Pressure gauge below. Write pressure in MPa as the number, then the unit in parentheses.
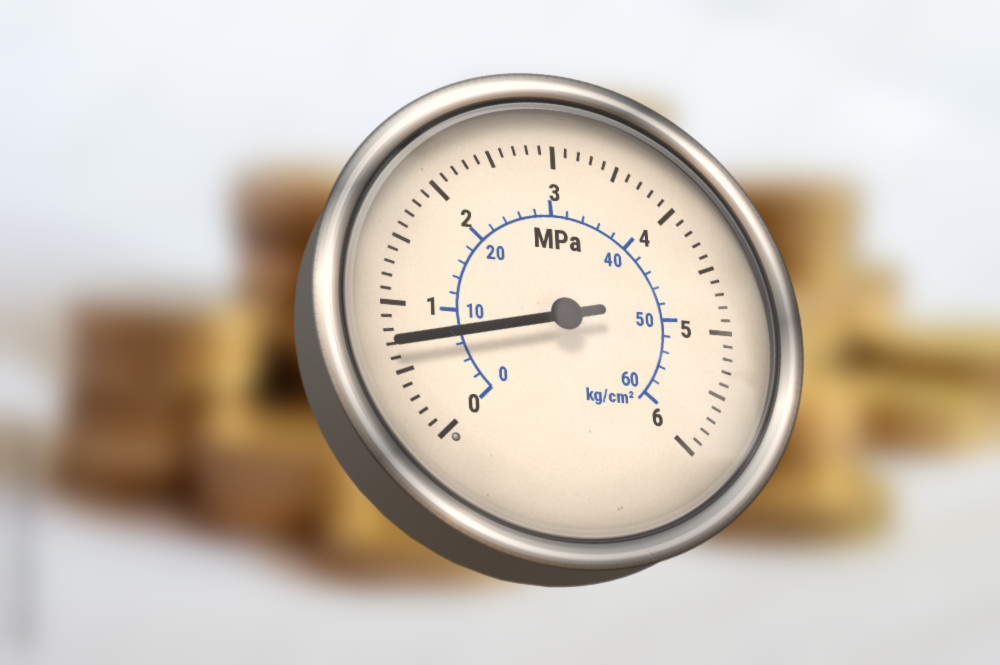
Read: 0.7 (MPa)
